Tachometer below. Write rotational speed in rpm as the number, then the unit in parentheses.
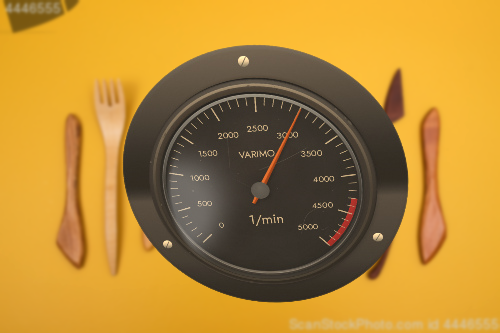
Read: 3000 (rpm)
